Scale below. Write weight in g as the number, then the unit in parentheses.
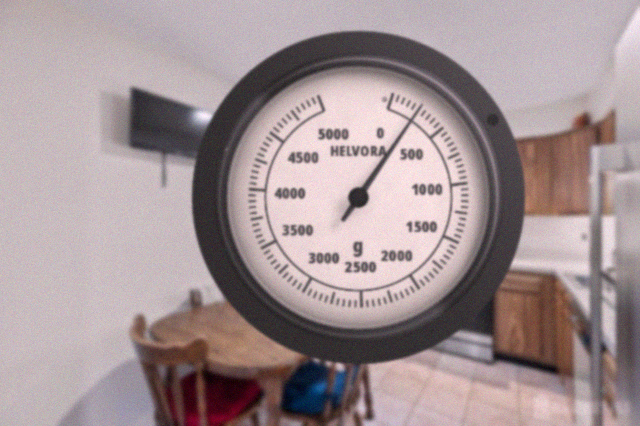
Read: 250 (g)
